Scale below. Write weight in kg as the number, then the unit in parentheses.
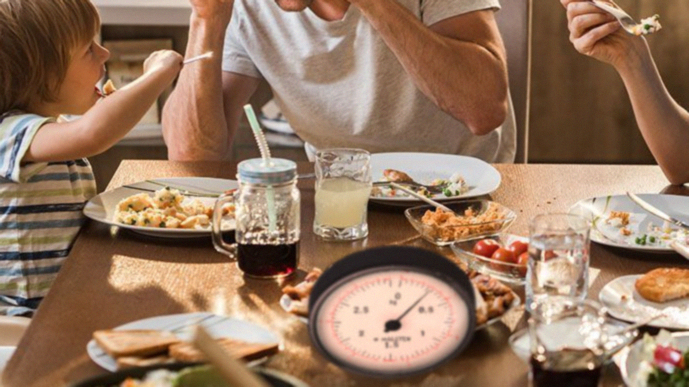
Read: 0.25 (kg)
